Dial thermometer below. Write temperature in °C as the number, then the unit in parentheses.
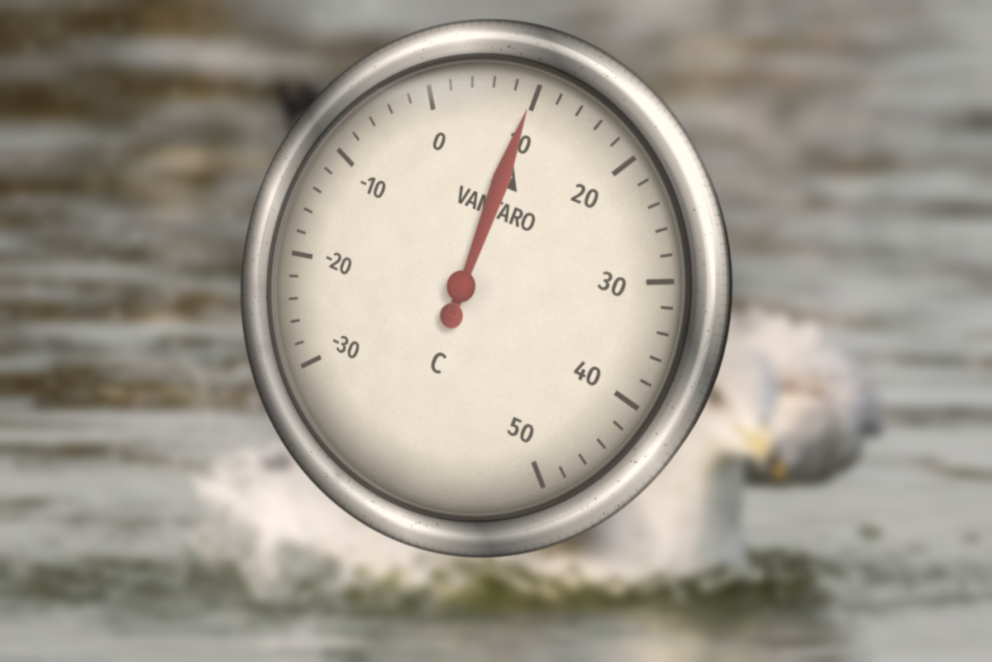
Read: 10 (°C)
